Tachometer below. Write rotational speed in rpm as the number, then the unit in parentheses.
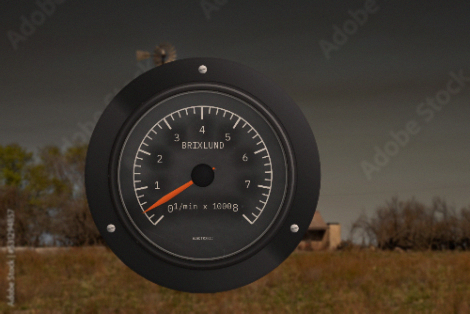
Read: 400 (rpm)
